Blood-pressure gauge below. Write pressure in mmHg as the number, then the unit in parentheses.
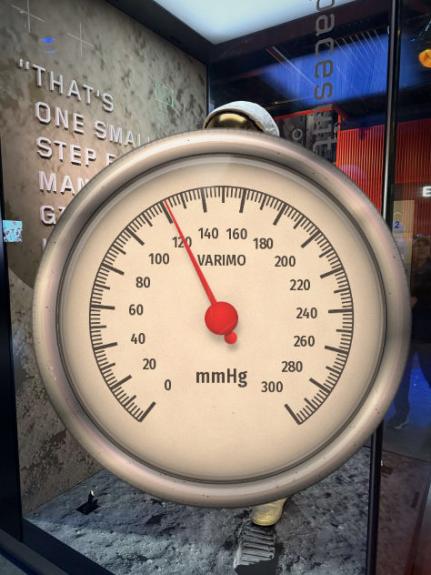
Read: 122 (mmHg)
